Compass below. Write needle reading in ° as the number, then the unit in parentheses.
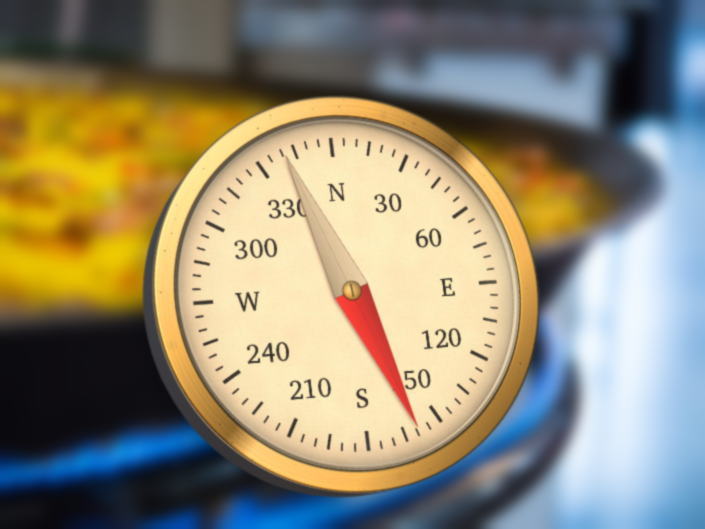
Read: 160 (°)
